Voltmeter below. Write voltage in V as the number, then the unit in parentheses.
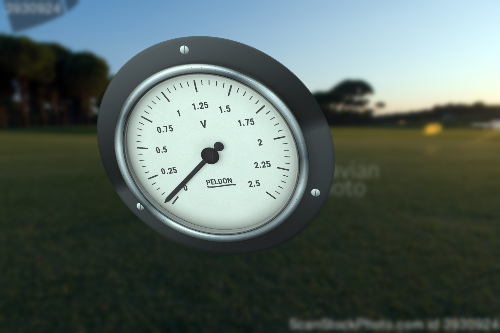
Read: 0.05 (V)
